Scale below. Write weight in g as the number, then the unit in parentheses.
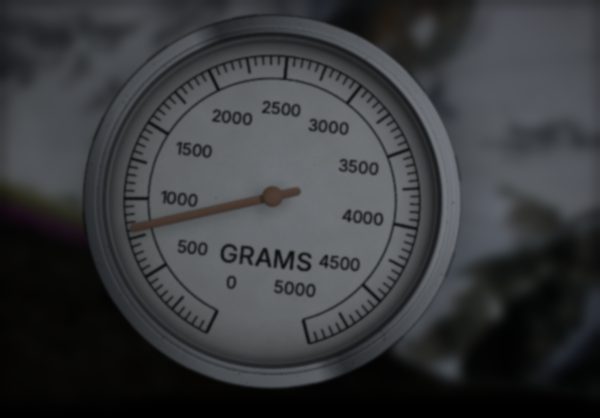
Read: 800 (g)
